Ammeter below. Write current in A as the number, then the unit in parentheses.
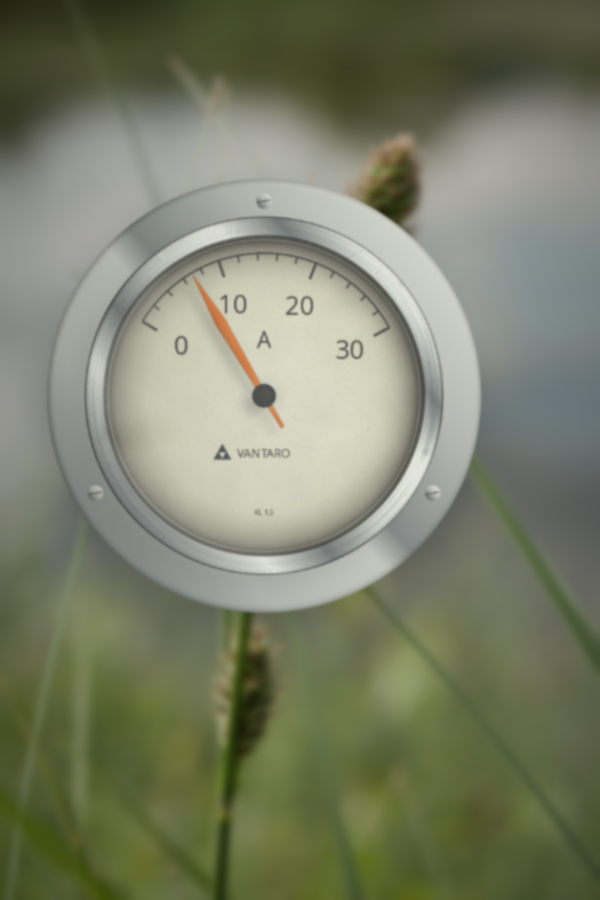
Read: 7 (A)
